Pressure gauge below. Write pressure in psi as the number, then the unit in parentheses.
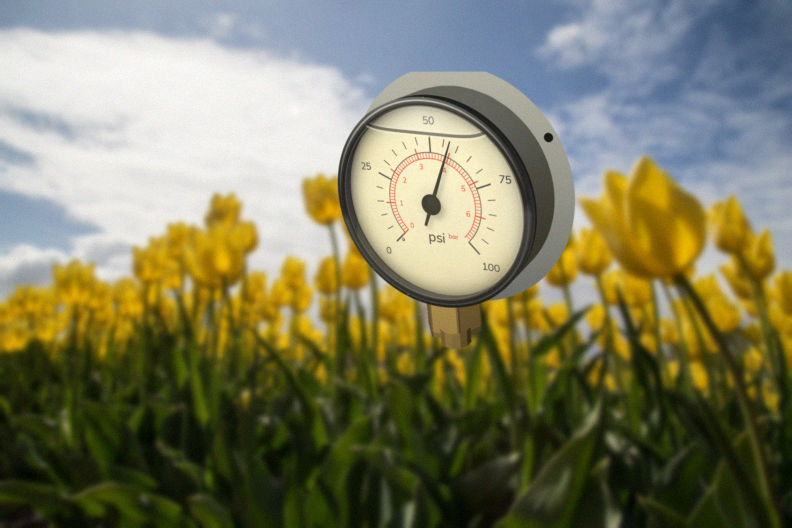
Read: 57.5 (psi)
